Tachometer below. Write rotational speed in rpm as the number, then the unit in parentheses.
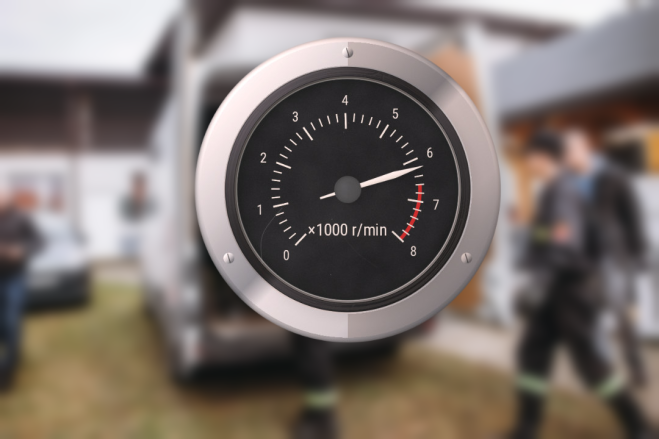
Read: 6200 (rpm)
